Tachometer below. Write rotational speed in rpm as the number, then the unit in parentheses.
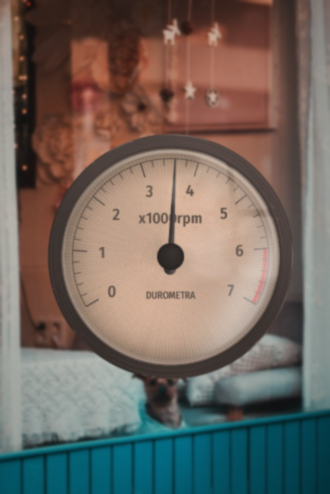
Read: 3600 (rpm)
